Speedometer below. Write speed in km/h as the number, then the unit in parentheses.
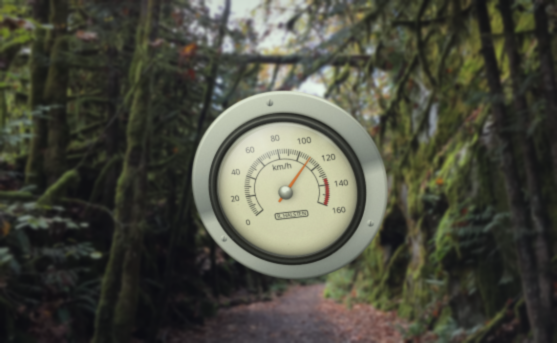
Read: 110 (km/h)
